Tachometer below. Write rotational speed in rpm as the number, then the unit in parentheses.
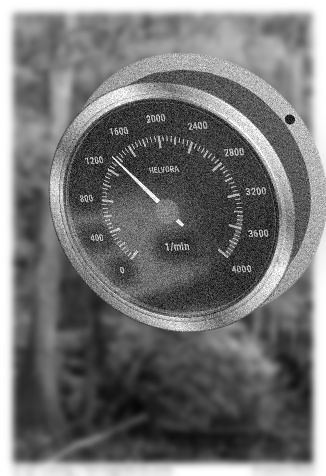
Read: 1400 (rpm)
